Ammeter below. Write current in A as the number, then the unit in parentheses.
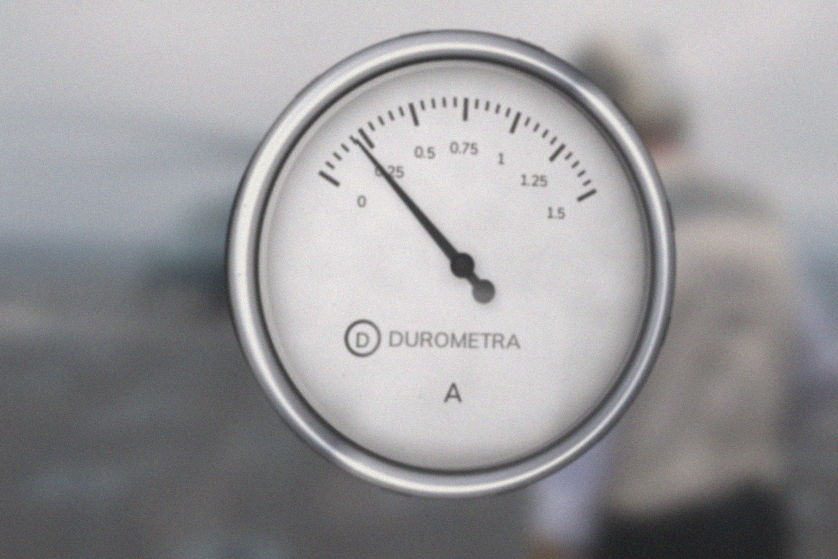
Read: 0.2 (A)
